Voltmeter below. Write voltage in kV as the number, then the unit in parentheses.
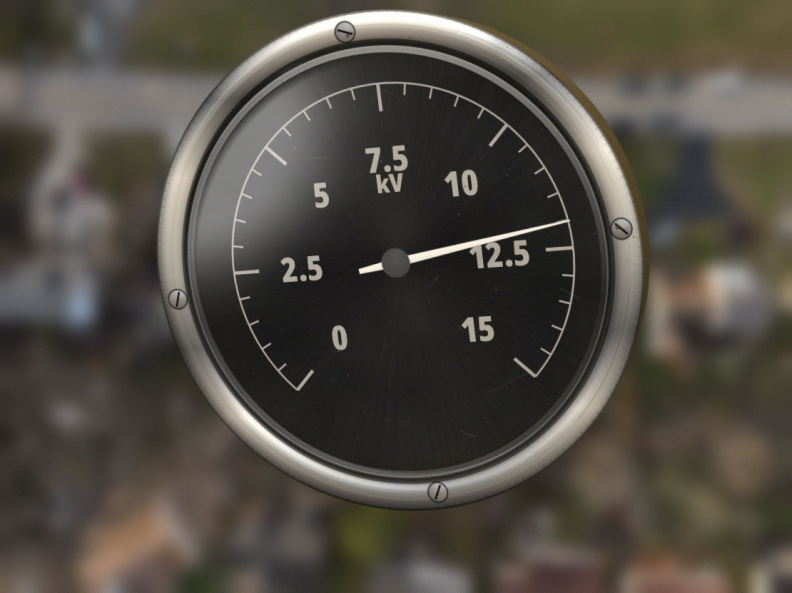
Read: 12 (kV)
